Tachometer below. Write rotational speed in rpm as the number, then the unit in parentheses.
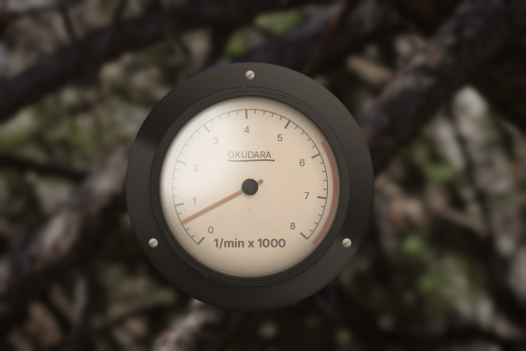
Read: 600 (rpm)
